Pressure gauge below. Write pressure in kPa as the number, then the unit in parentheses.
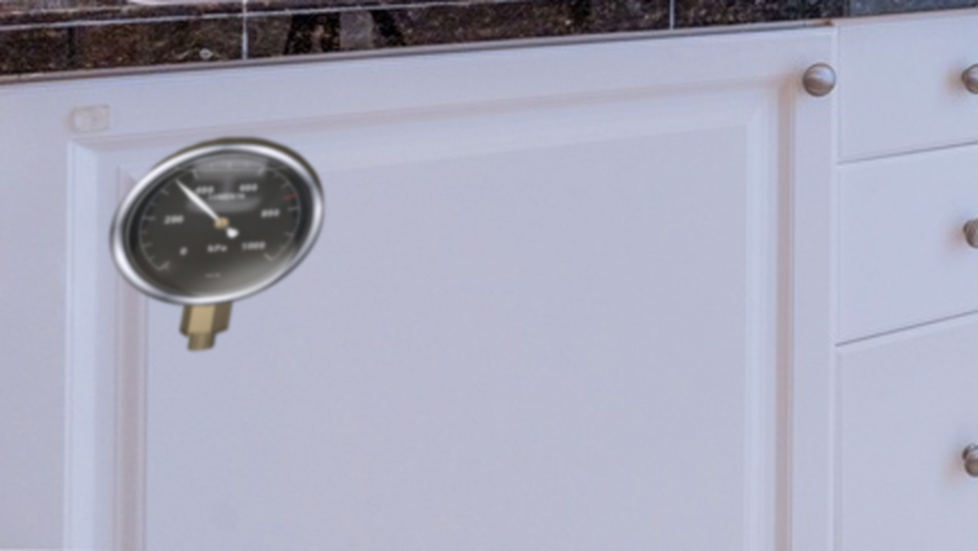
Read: 350 (kPa)
